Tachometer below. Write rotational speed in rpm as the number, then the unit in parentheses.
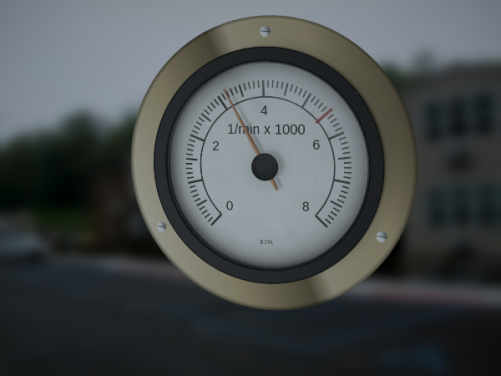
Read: 3200 (rpm)
